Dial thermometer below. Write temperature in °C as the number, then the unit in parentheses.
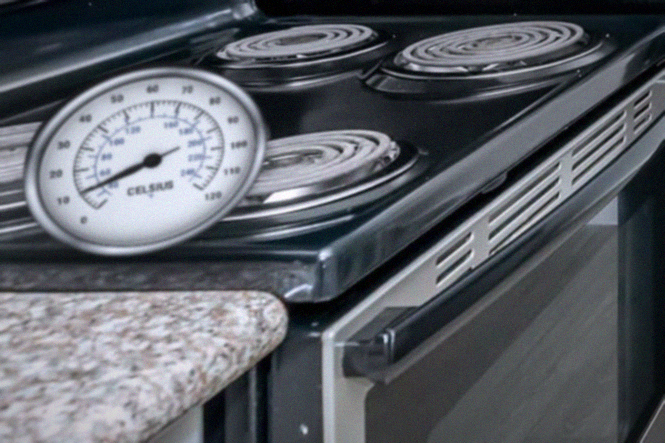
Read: 10 (°C)
